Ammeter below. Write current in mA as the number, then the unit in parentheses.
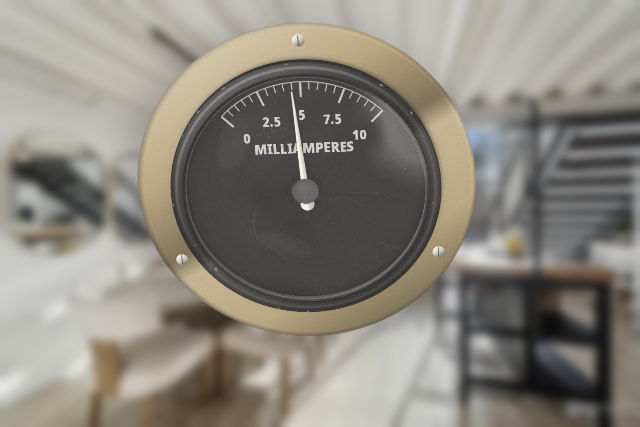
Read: 4.5 (mA)
